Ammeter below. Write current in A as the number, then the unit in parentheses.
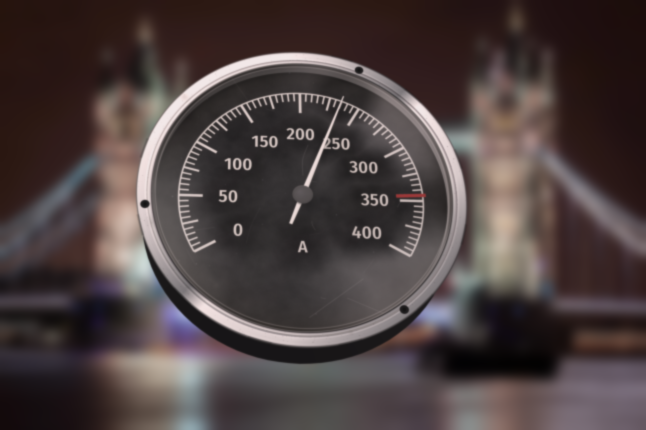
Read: 235 (A)
